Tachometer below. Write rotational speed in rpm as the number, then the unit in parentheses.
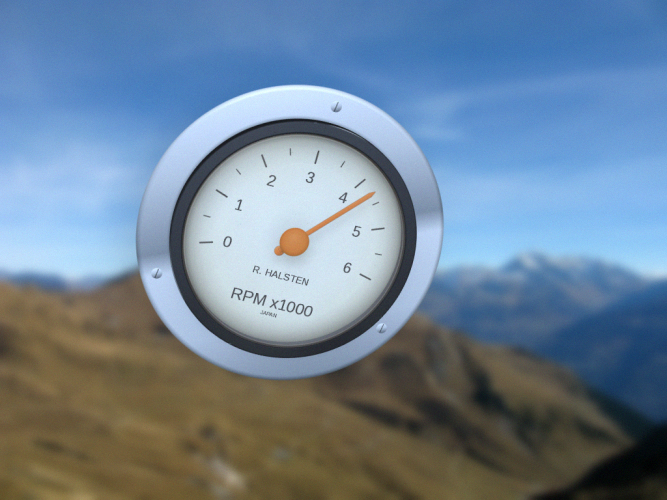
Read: 4250 (rpm)
